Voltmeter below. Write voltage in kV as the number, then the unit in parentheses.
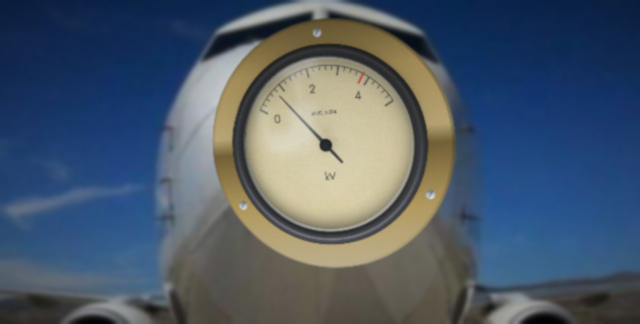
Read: 0.8 (kV)
